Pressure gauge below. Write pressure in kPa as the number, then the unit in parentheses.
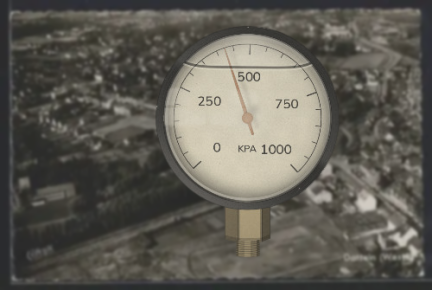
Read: 425 (kPa)
